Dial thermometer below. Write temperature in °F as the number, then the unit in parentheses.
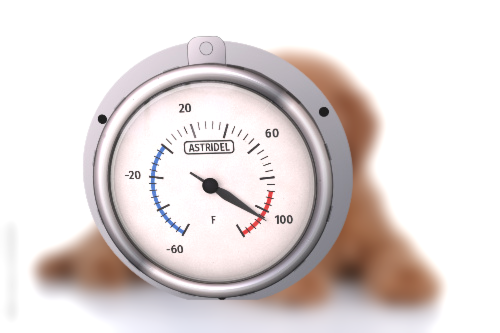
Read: 104 (°F)
